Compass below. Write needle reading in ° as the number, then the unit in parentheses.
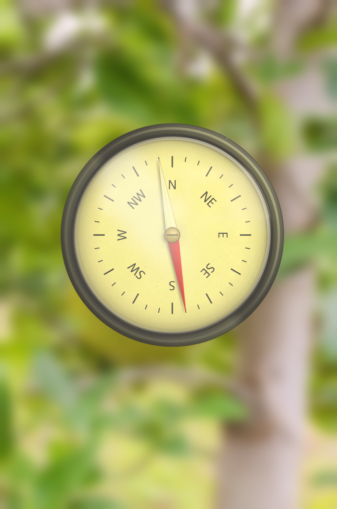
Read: 170 (°)
